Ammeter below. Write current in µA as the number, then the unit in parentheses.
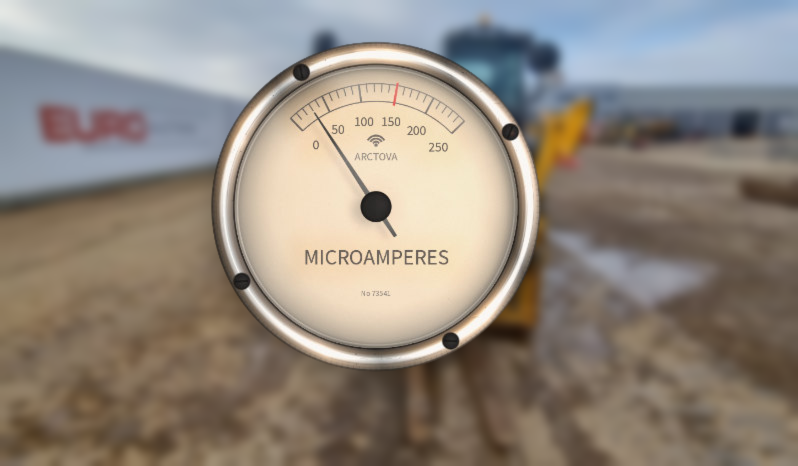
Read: 30 (µA)
